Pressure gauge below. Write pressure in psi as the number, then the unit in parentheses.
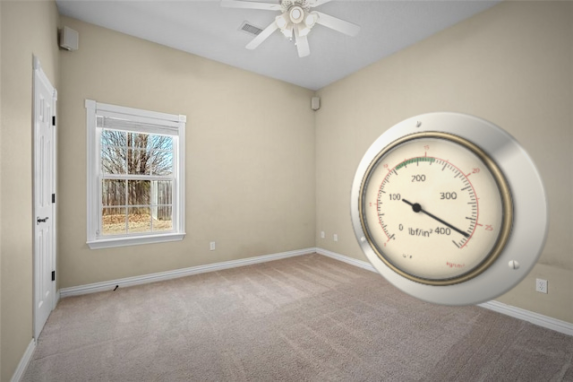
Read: 375 (psi)
